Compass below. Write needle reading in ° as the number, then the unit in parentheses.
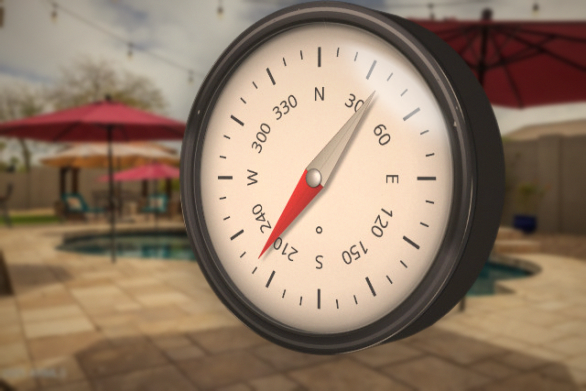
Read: 220 (°)
